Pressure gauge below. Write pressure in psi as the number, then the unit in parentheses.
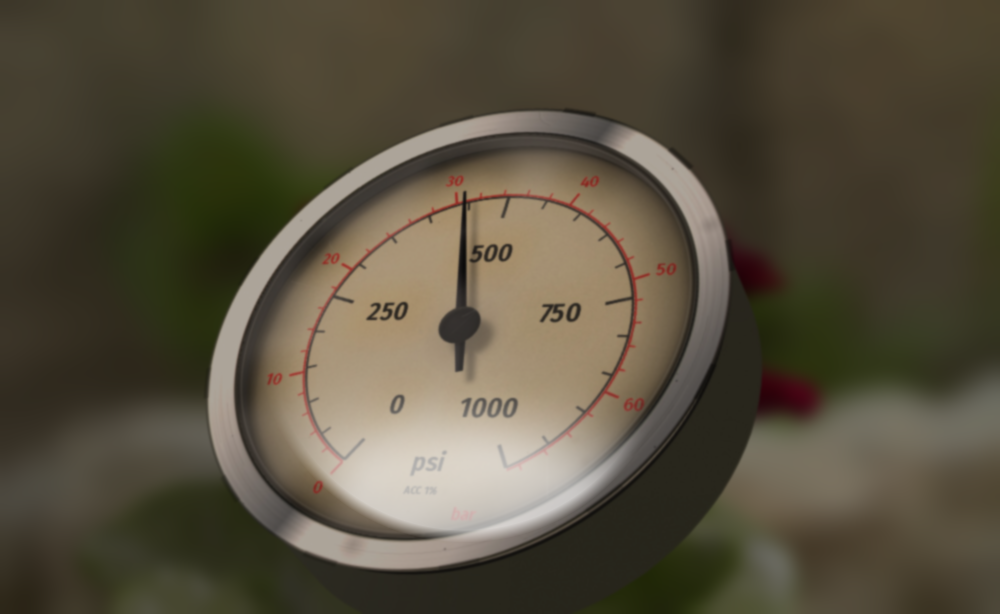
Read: 450 (psi)
